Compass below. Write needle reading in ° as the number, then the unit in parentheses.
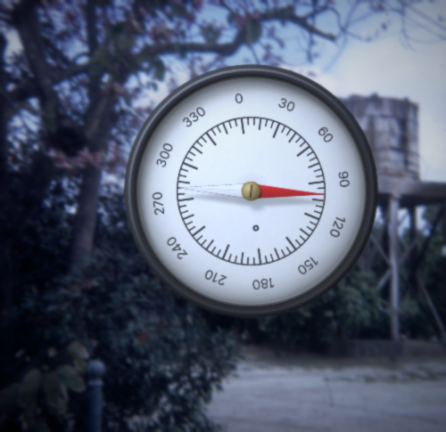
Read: 100 (°)
